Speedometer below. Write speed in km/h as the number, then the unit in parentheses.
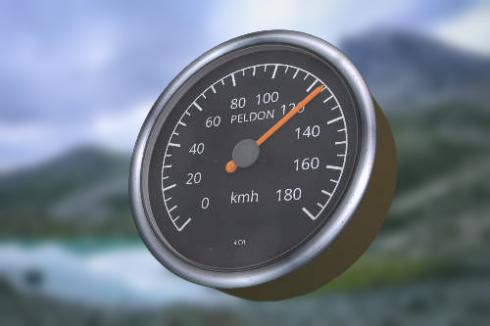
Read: 125 (km/h)
